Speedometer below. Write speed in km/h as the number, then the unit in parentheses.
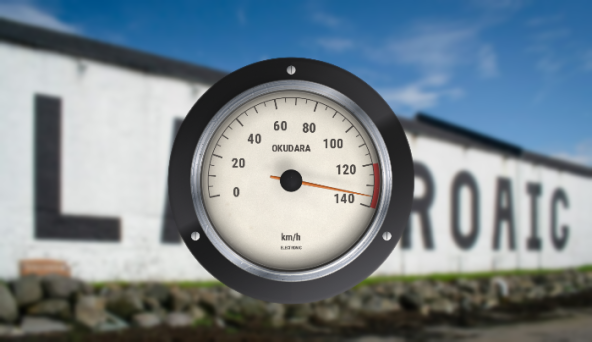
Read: 135 (km/h)
